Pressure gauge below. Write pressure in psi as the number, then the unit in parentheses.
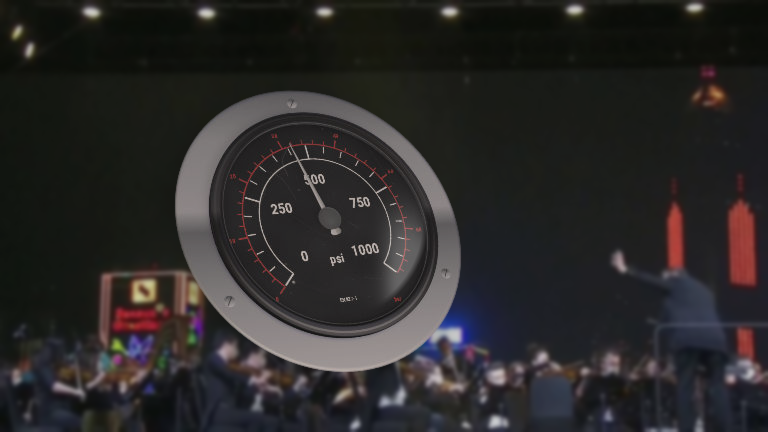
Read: 450 (psi)
